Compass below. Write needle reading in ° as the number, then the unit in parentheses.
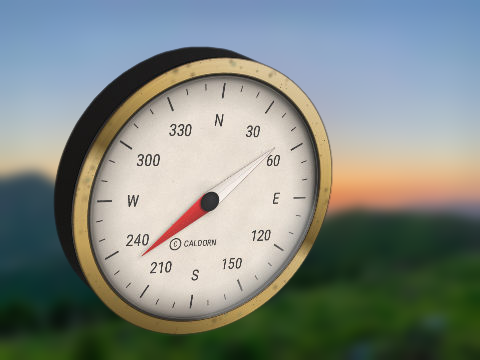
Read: 230 (°)
